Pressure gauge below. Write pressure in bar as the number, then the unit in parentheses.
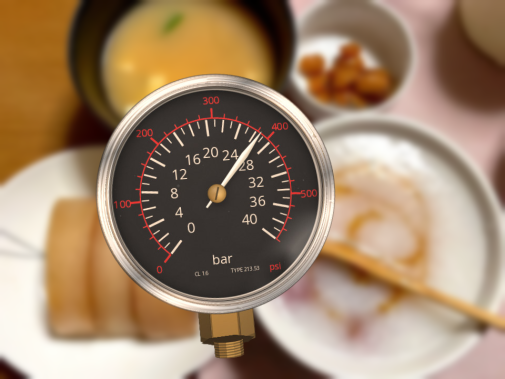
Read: 26.5 (bar)
